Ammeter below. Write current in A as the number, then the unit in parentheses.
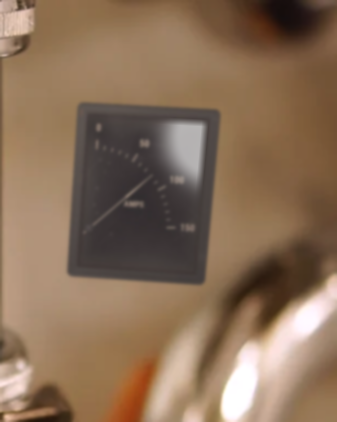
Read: 80 (A)
